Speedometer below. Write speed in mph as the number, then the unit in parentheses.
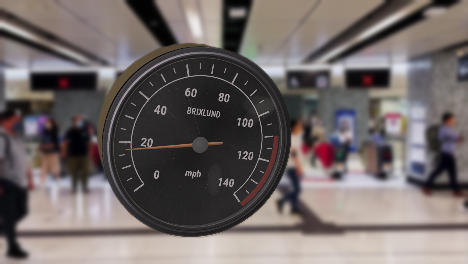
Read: 17.5 (mph)
